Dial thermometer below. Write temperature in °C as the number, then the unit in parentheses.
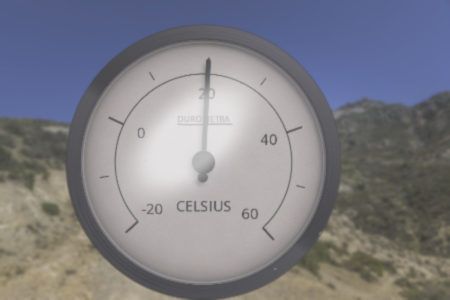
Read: 20 (°C)
